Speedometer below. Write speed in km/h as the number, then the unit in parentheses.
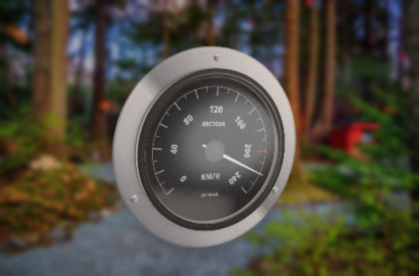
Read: 220 (km/h)
